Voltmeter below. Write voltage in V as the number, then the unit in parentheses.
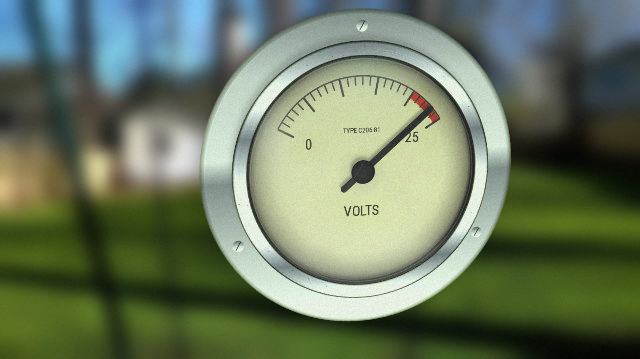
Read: 23 (V)
